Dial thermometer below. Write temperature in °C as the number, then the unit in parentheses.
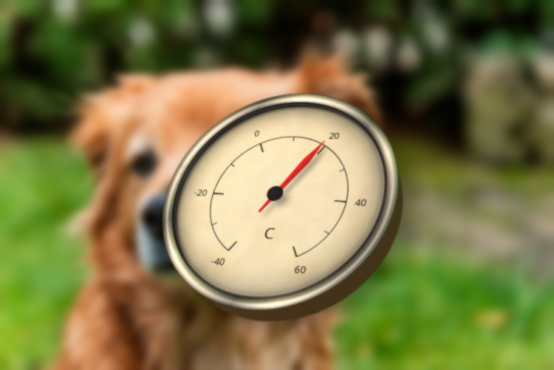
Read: 20 (°C)
